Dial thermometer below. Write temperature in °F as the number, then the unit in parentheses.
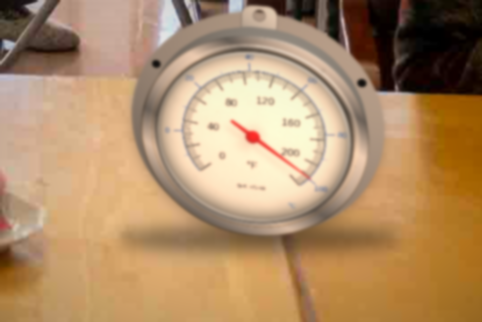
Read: 210 (°F)
